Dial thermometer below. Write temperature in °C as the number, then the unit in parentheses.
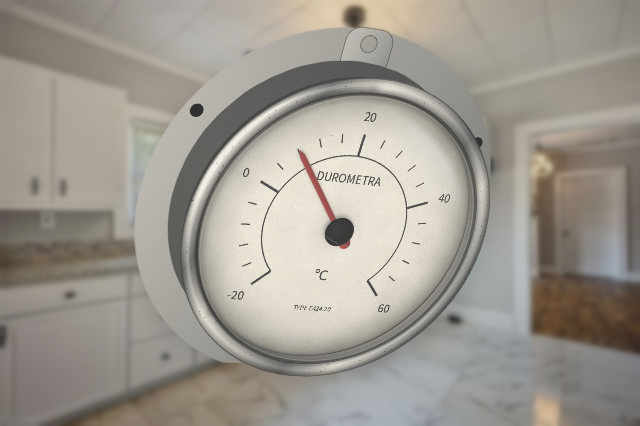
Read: 8 (°C)
